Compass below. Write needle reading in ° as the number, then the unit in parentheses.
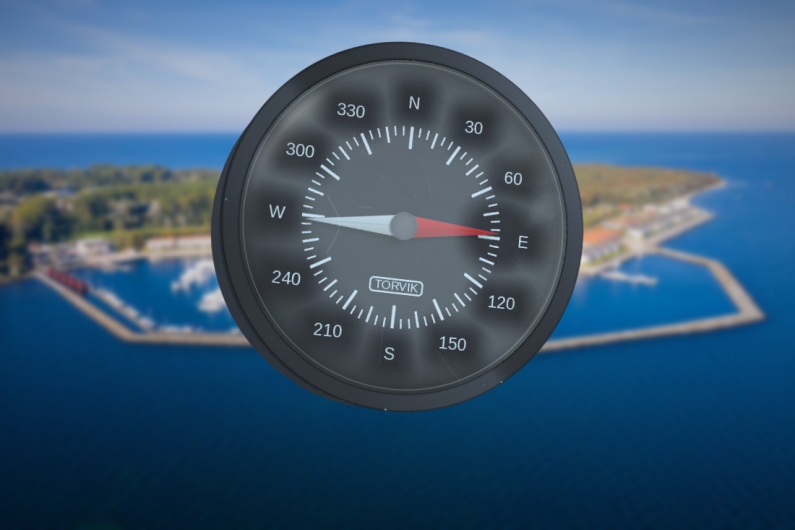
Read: 87.5 (°)
